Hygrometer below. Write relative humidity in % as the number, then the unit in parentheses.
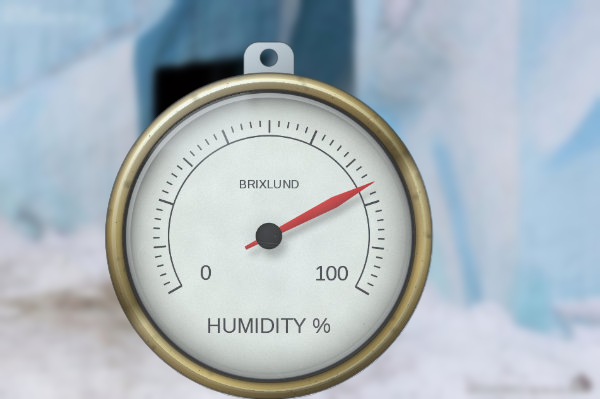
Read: 76 (%)
